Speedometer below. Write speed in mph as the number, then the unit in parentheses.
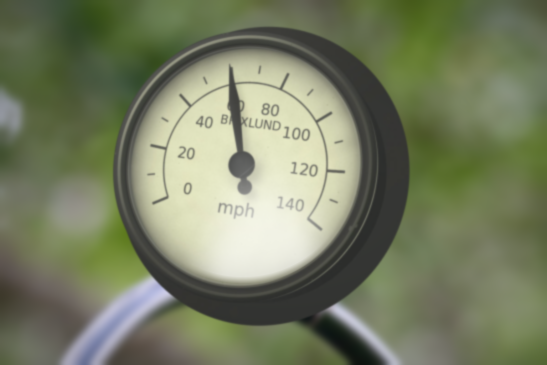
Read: 60 (mph)
